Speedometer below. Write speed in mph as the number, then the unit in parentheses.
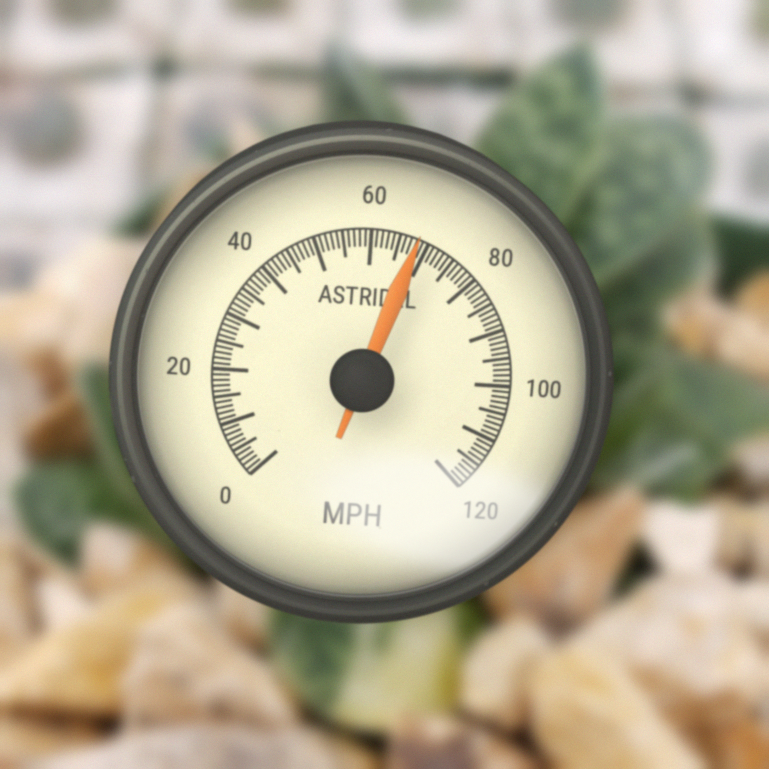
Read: 68 (mph)
